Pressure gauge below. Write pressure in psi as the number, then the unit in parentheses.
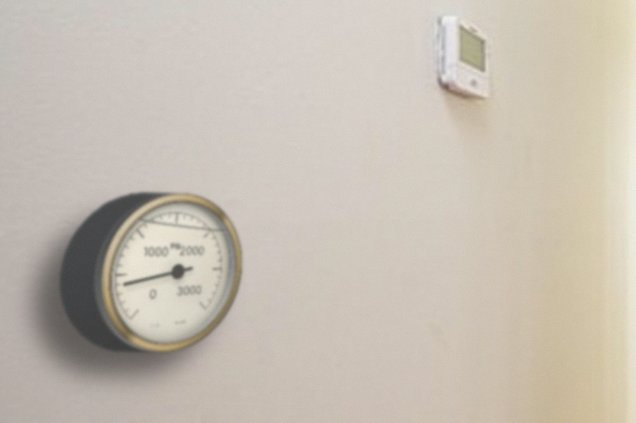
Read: 400 (psi)
